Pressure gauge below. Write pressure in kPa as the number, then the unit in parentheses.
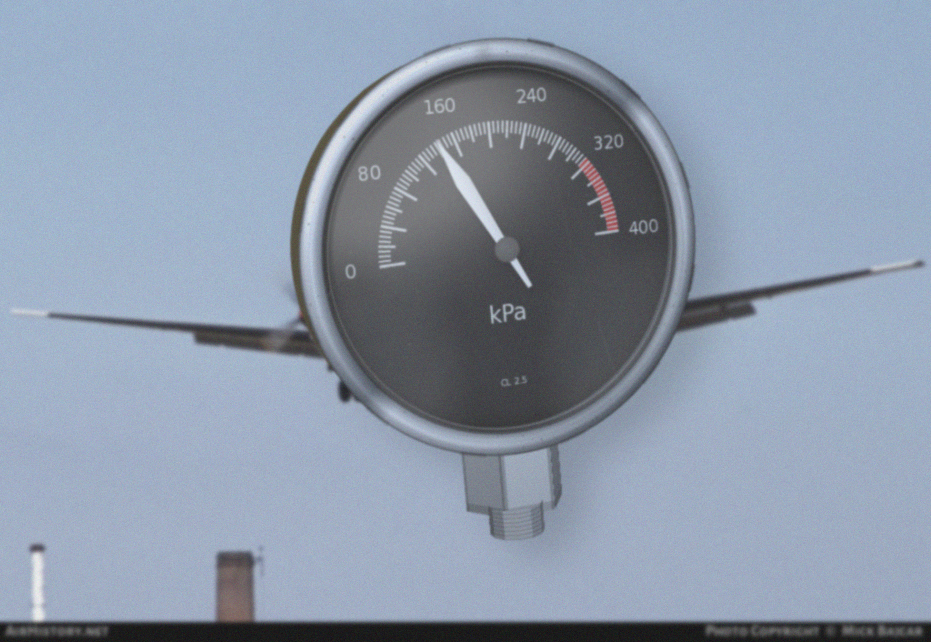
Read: 140 (kPa)
